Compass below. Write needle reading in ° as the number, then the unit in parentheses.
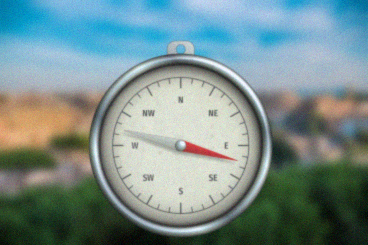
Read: 105 (°)
